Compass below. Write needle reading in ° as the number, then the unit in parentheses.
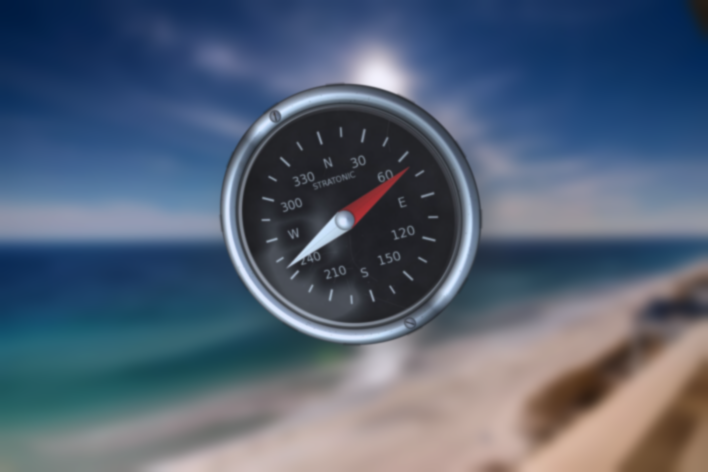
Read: 67.5 (°)
